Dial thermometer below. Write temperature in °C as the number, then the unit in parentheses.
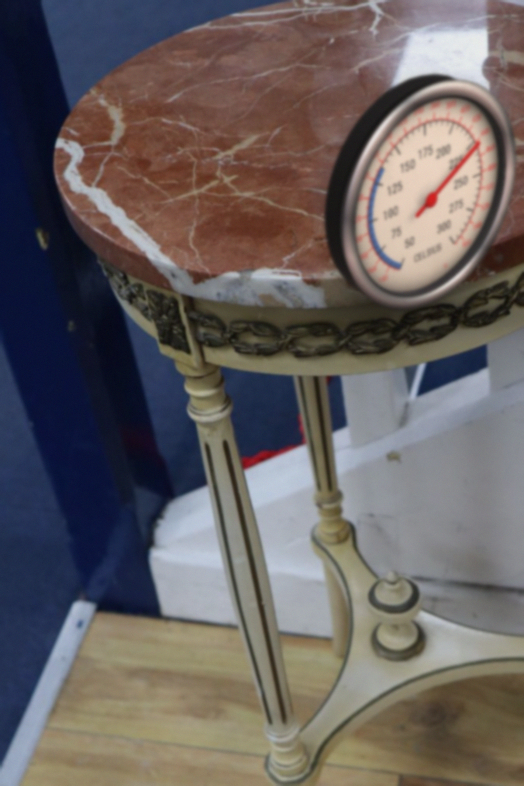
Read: 225 (°C)
